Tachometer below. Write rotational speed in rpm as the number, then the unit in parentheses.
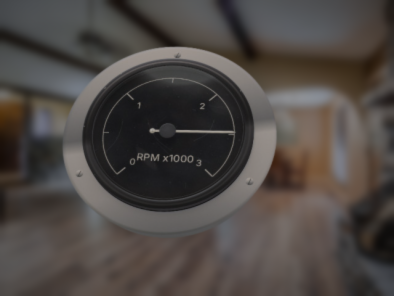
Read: 2500 (rpm)
